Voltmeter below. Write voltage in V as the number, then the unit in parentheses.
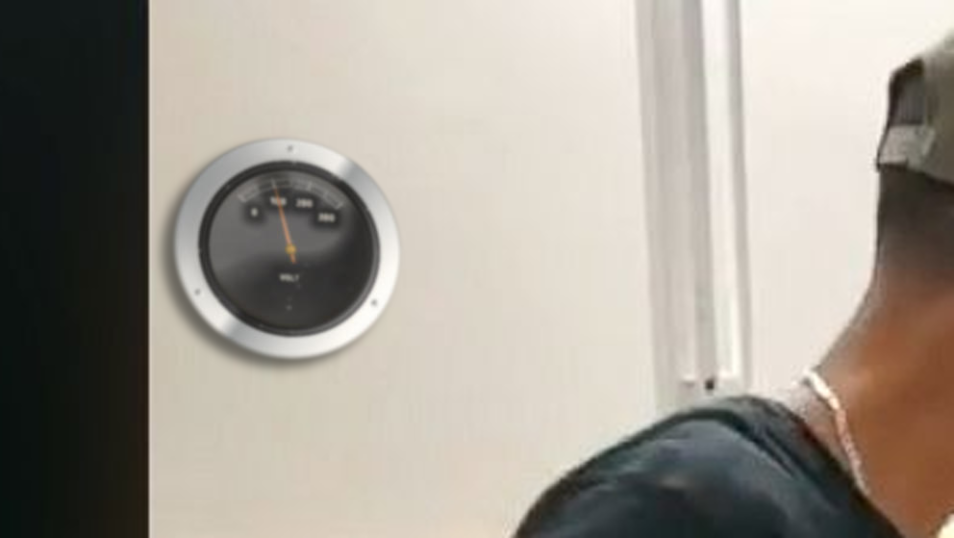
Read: 100 (V)
